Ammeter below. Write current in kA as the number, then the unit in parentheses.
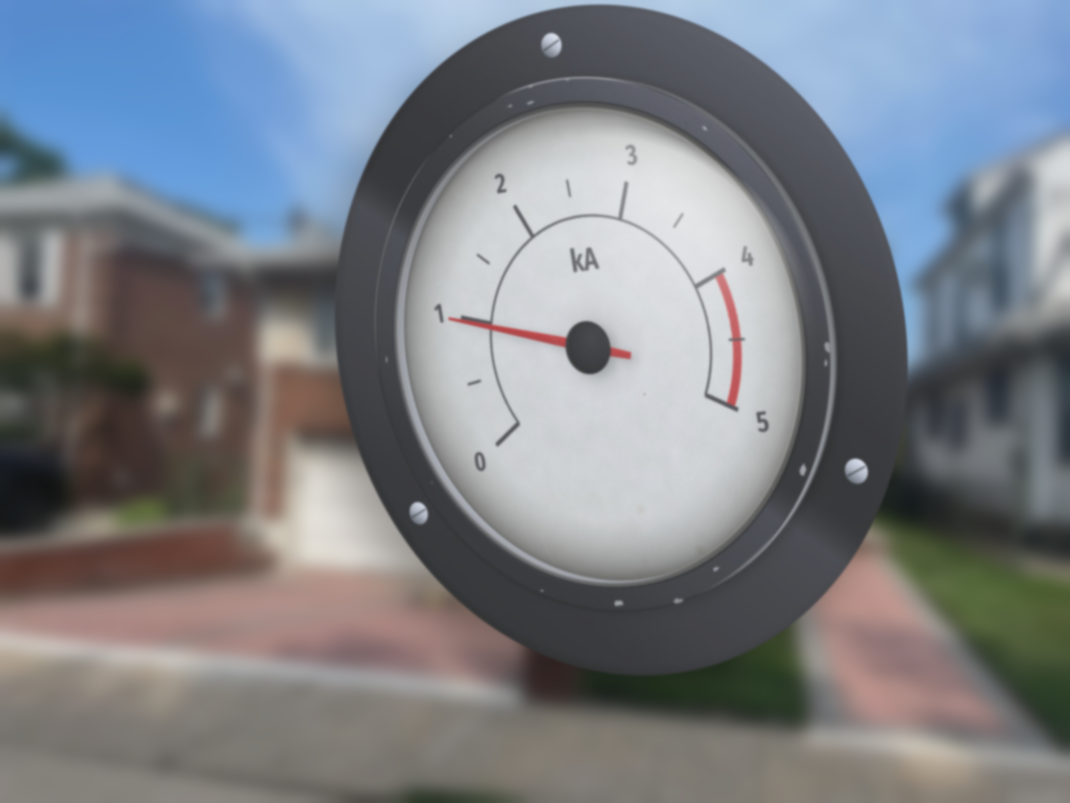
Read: 1 (kA)
